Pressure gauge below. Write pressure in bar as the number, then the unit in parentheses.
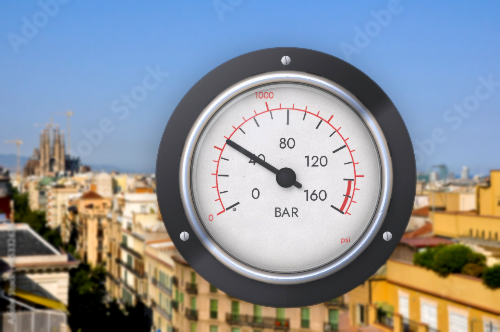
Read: 40 (bar)
